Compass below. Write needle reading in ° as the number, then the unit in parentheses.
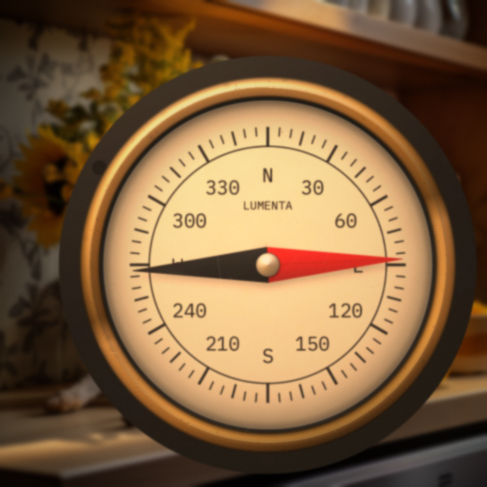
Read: 87.5 (°)
